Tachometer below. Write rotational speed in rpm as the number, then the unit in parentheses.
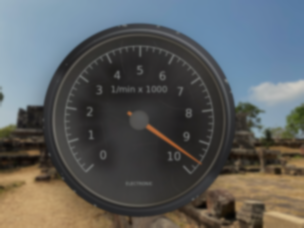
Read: 9600 (rpm)
